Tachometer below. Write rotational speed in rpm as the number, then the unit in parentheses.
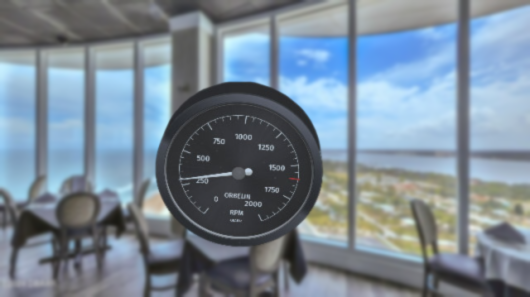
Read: 300 (rpm)
